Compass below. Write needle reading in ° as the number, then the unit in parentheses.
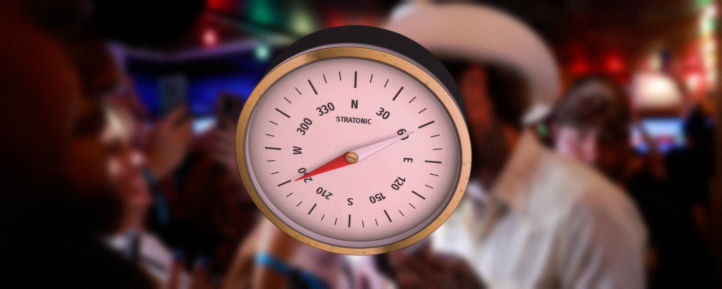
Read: 240 (°)
